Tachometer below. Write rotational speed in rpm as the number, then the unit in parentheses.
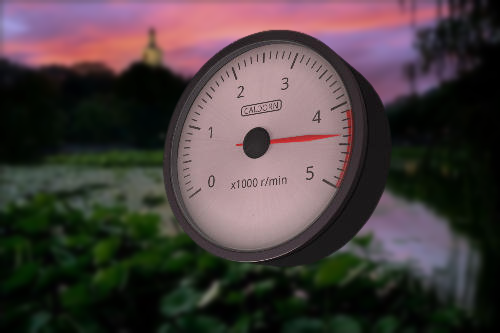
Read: 4400 (rpm)
